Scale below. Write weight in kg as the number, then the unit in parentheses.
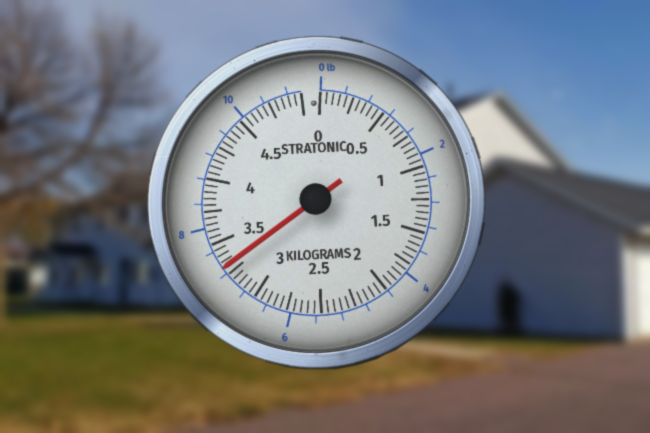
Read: 3.3 (kg)
